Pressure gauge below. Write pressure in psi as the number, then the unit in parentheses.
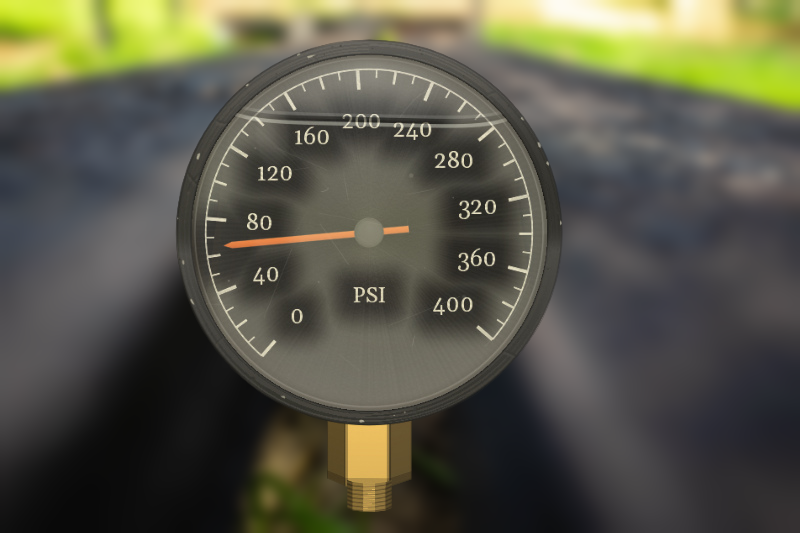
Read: 65 (psi)
